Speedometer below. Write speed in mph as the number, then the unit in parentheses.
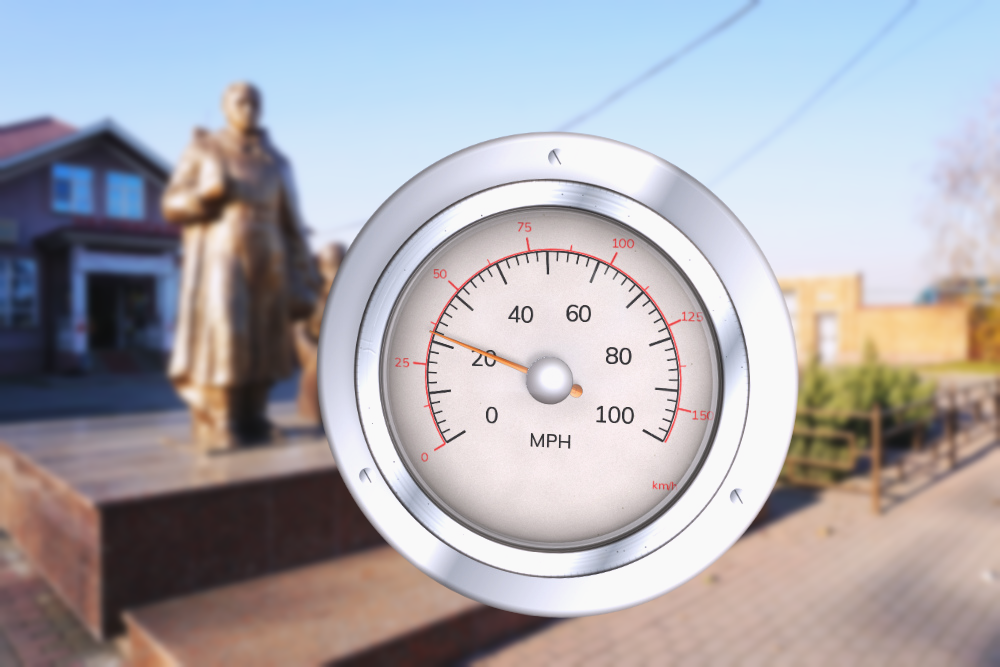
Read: 22 (mph)
